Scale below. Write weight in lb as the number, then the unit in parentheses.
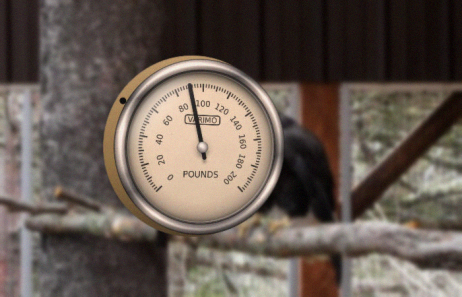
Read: 90 (lb)
